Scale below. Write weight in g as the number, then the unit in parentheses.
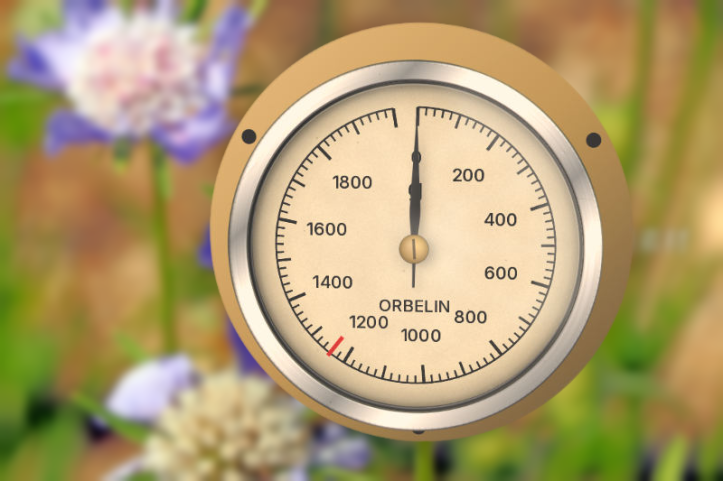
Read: 0 (g)
